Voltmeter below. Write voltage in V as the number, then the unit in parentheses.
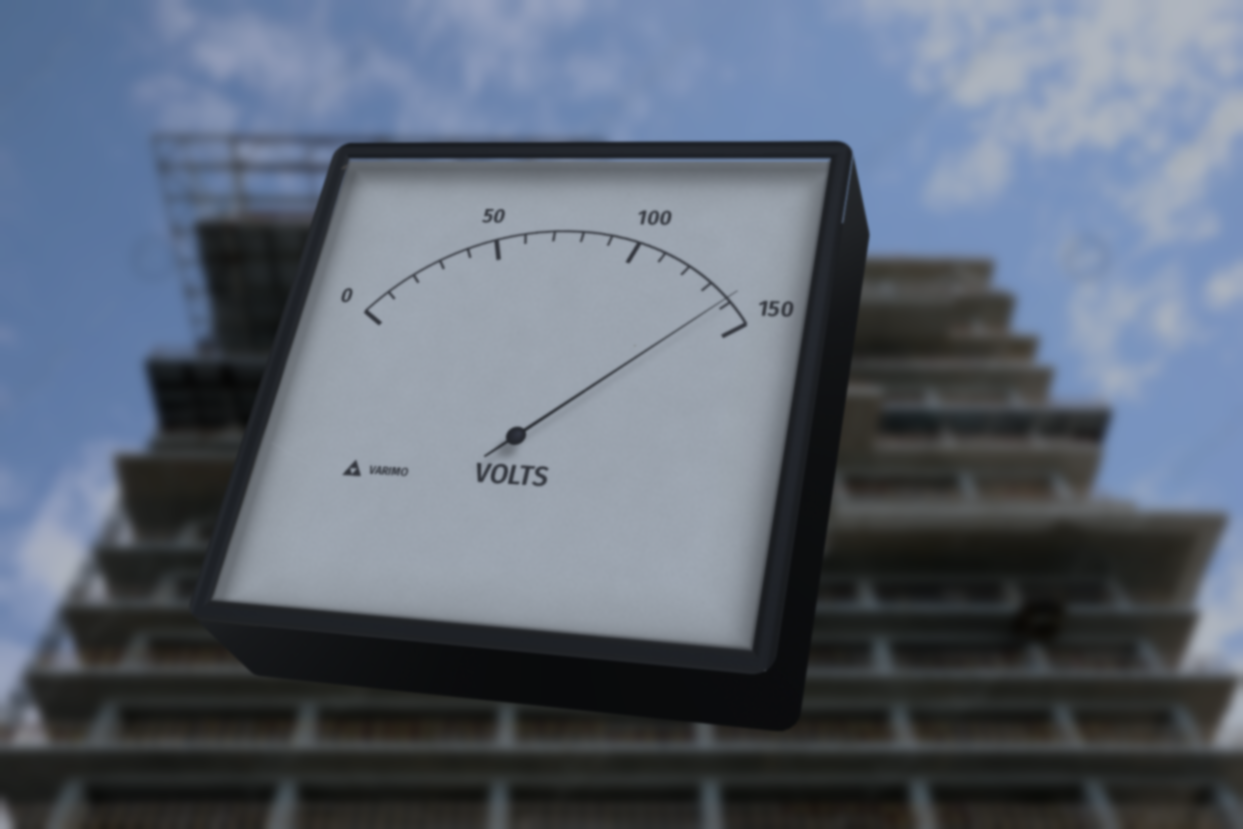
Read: 140 (V)
